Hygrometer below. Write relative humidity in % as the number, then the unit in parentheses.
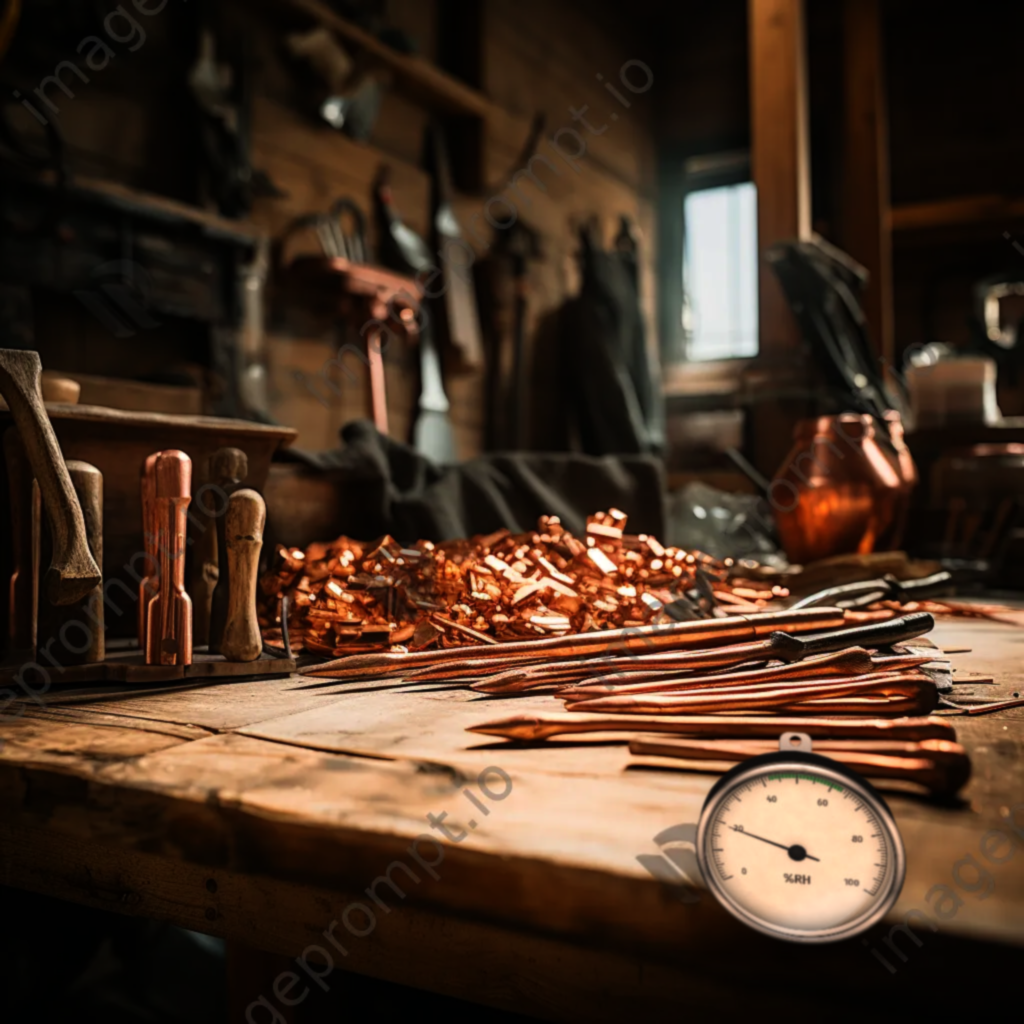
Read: 20 (%)
